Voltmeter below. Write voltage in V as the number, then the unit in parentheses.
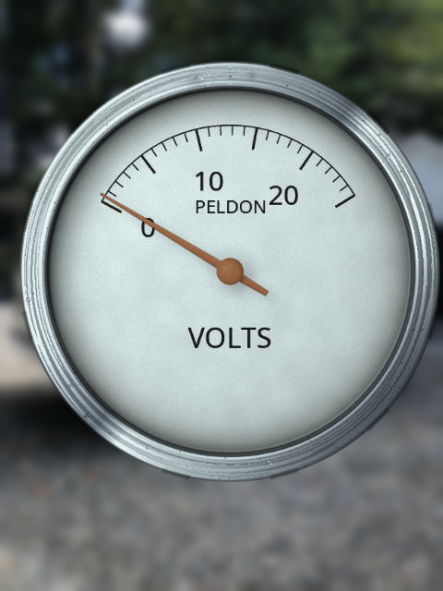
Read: 0.5 (V)
